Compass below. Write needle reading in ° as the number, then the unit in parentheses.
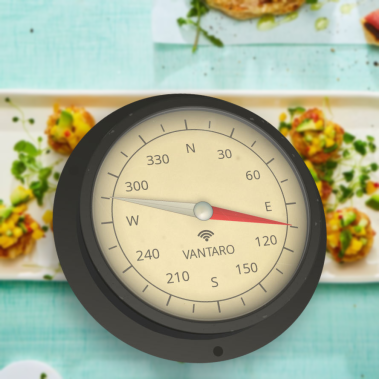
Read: 105 (°)
